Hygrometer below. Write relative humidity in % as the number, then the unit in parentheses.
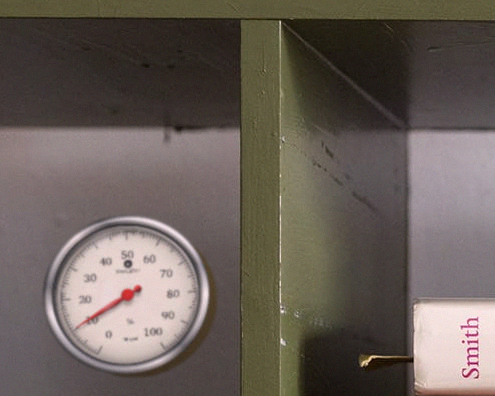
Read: 10 (%)
